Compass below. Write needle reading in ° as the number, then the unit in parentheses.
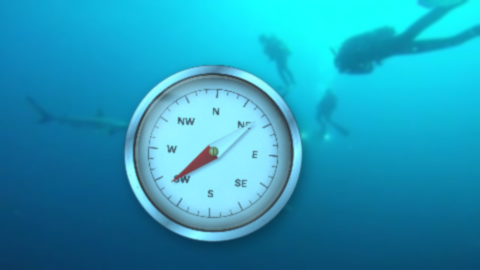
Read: 230 (°)
